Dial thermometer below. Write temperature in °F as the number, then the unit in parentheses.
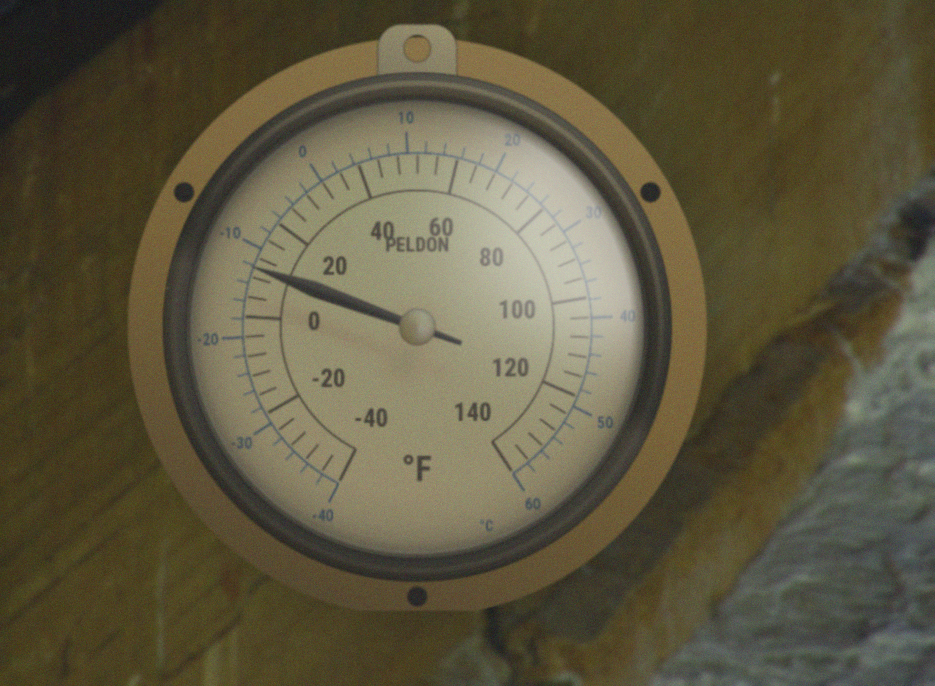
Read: 10 (°F)
